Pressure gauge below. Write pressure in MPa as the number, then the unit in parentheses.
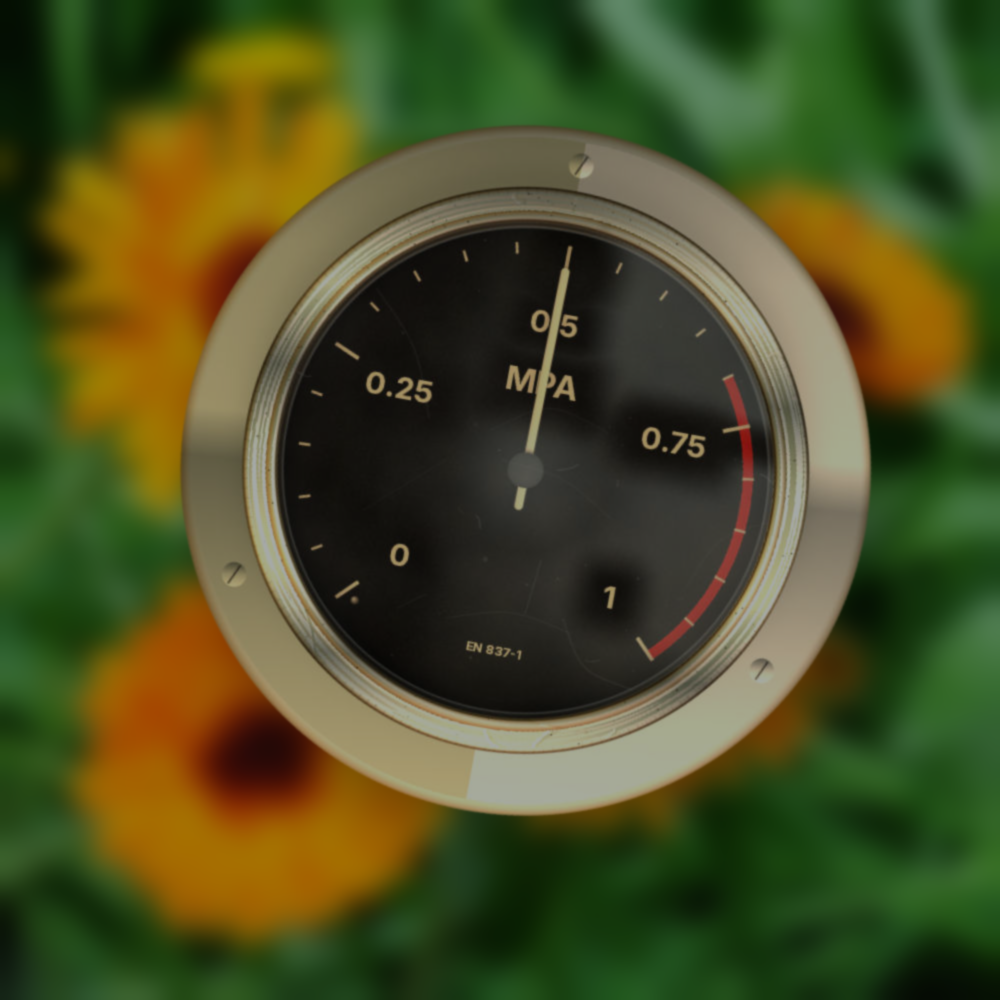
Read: 0.5 (MPa)
